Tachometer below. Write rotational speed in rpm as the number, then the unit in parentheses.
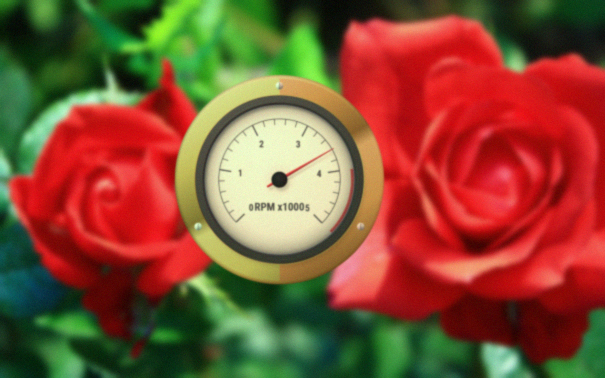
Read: 3600 (rpm)
